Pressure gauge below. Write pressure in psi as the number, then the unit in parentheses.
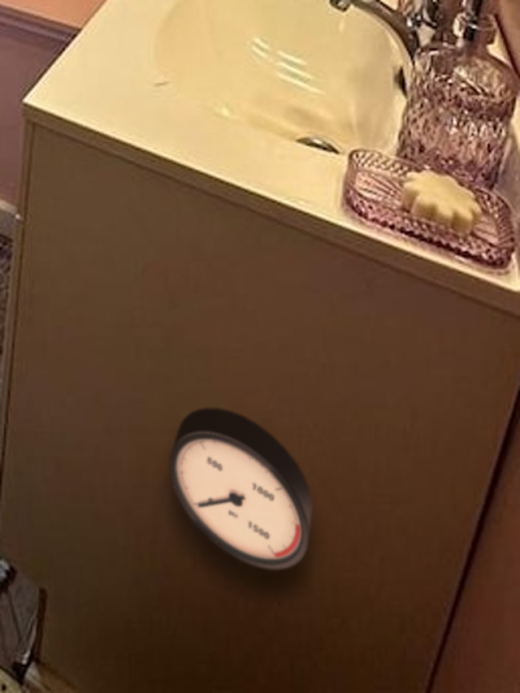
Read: 0 (psi)
